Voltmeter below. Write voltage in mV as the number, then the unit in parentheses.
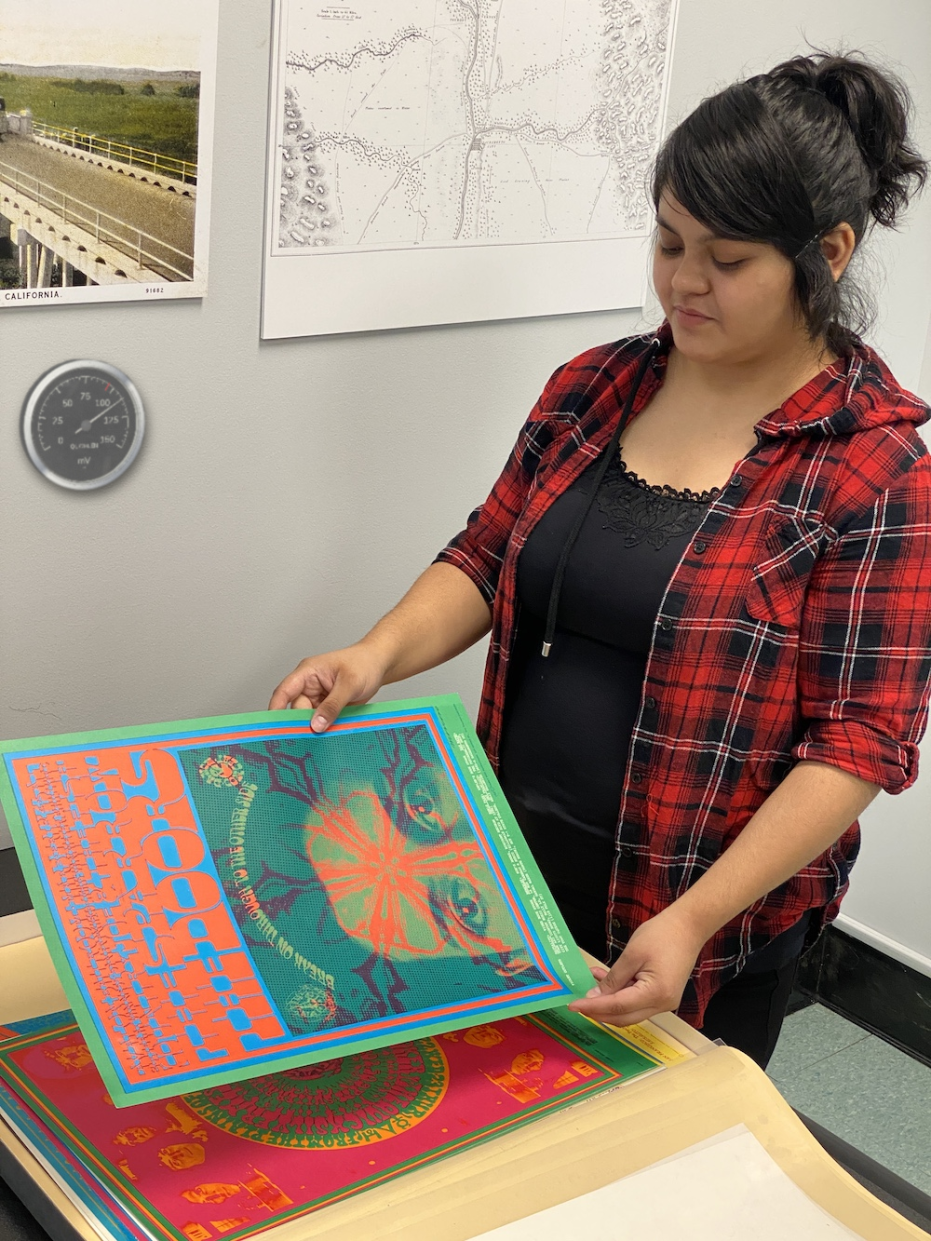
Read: 110 (mV)
